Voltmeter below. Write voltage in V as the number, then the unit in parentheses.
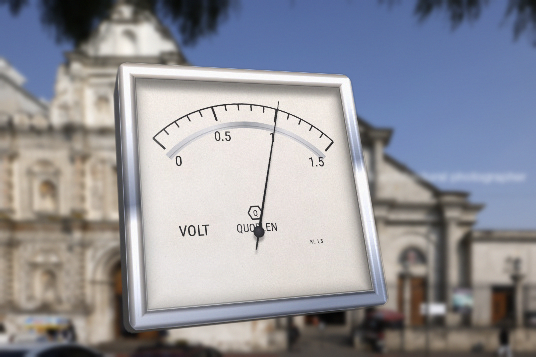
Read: 1 (V)
